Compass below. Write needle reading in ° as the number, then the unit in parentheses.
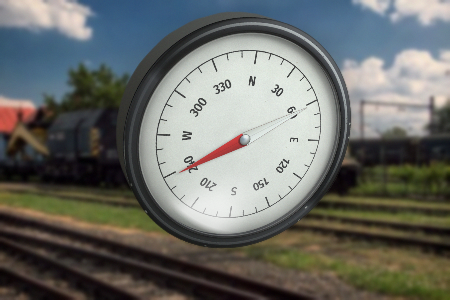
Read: 240 (°)
